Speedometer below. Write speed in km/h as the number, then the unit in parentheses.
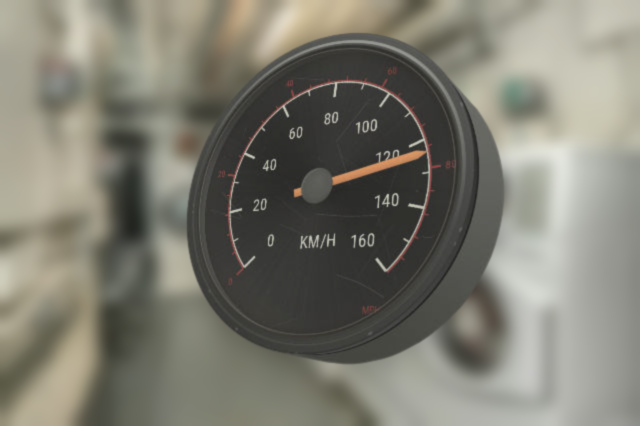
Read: 125 (km/h)
